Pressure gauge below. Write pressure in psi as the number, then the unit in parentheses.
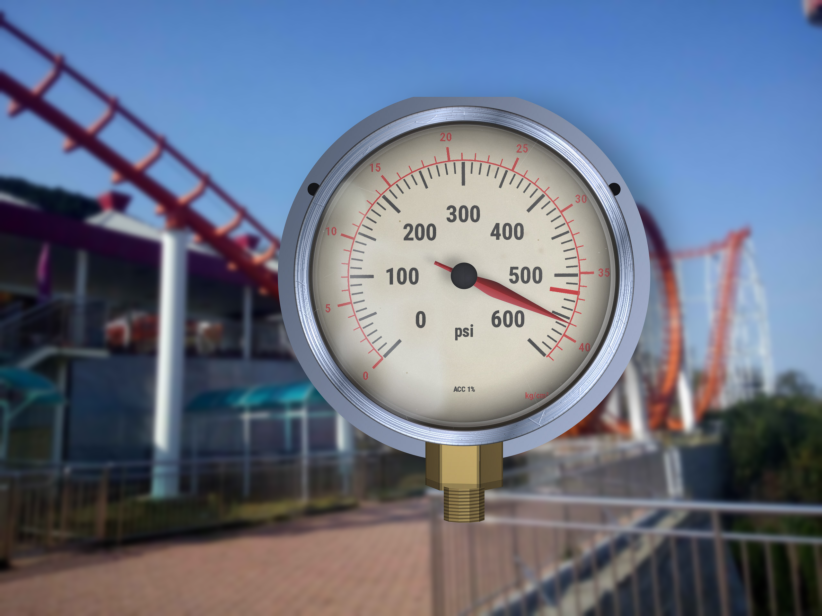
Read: 555 (psi)
